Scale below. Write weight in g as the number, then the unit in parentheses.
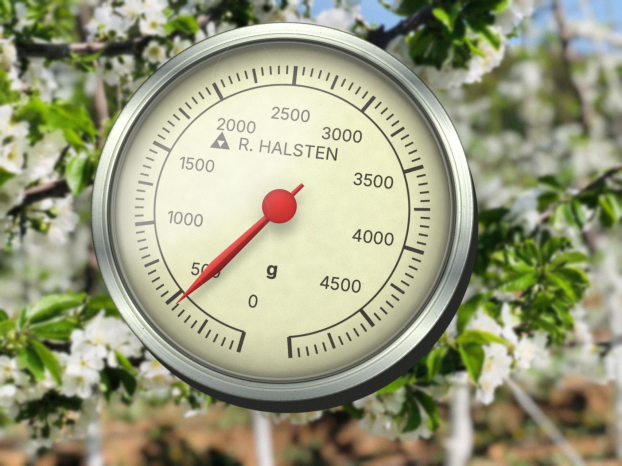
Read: 450 (g)
